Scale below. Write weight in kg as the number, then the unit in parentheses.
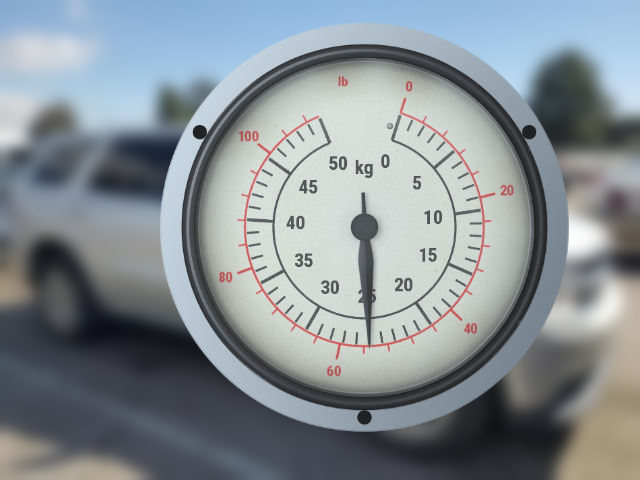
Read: 25 (kg)
